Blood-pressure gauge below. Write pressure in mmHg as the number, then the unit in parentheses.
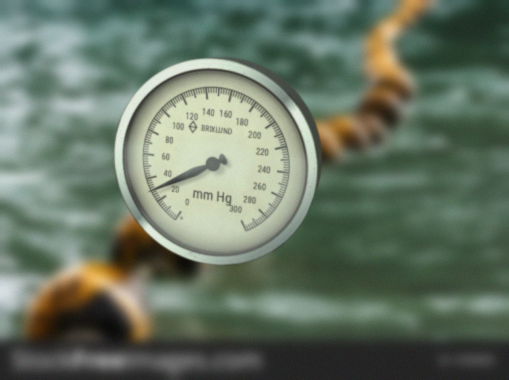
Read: 30 (mmHg)
